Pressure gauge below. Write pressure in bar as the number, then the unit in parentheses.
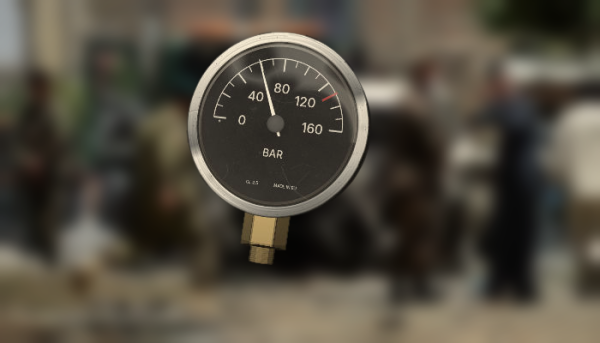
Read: 60 (bar)
